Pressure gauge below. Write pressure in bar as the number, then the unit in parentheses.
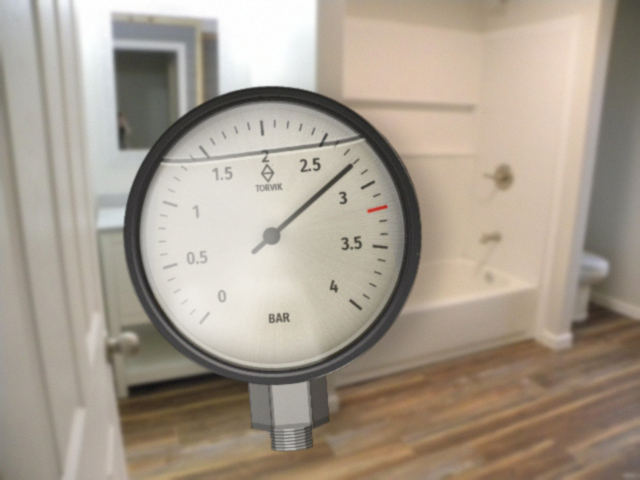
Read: 2.8 (bar)
